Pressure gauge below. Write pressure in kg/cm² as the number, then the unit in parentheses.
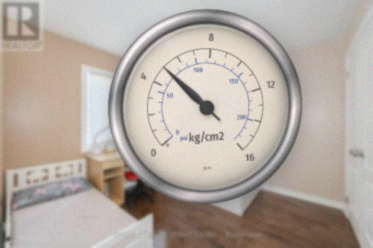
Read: 5 (kg/cm²)
